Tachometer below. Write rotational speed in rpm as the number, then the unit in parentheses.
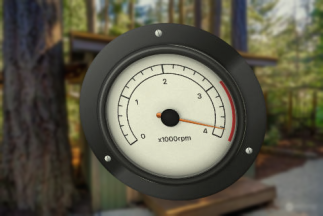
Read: 3800 (rpm)
